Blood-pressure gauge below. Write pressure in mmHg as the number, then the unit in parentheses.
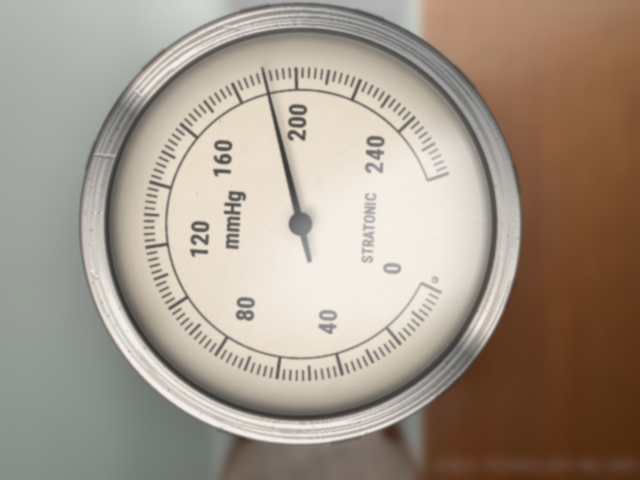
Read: 190 (mmHg)
